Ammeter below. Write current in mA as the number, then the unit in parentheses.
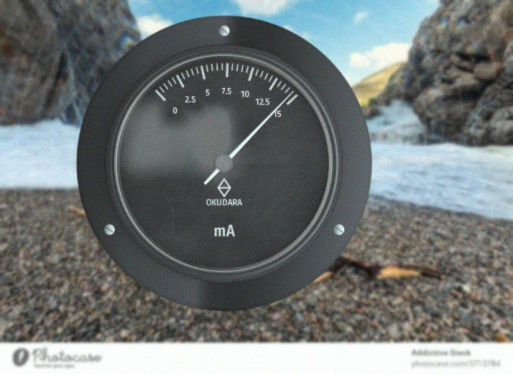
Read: 14.5 (mA)
